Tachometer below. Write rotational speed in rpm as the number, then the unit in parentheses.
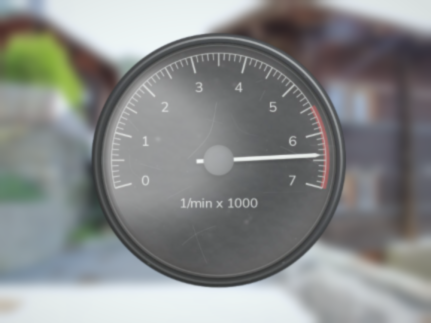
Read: 6400 (rpm)
